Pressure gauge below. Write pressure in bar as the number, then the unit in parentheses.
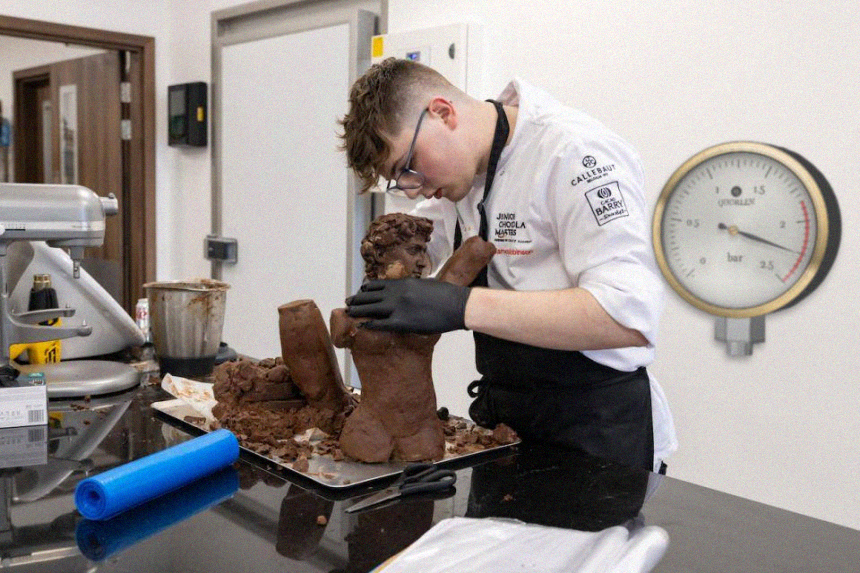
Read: 2.25 (bar)
